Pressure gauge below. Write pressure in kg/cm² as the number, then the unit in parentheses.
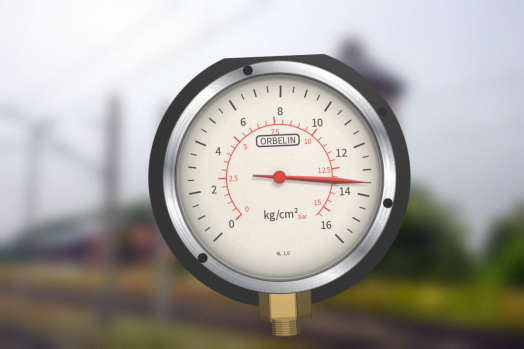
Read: 13.5 (kg/cm²)
